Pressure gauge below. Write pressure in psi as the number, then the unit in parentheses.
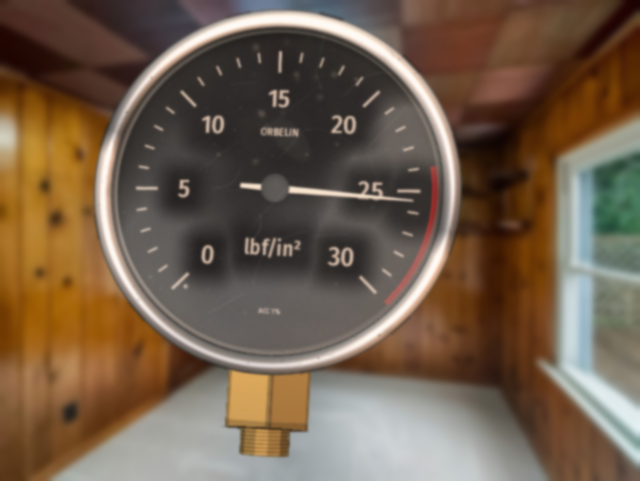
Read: 25.5 (psi)
